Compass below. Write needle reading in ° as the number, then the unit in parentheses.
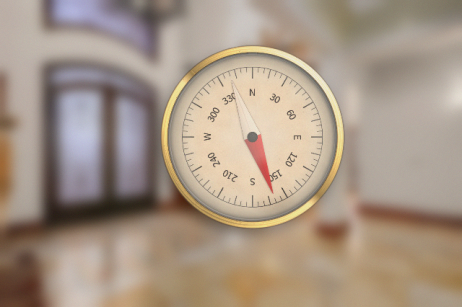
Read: 160 (°)
